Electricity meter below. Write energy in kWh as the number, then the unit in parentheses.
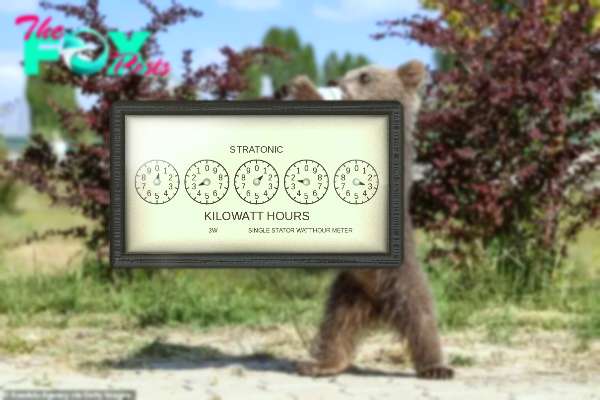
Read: 3123 (kWh)
